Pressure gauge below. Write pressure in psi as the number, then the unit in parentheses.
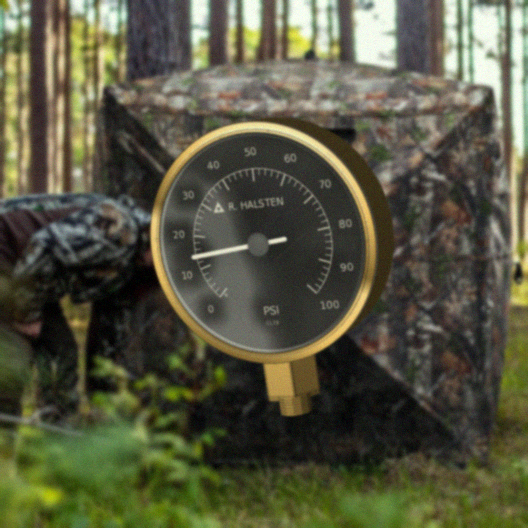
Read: 14 (psi)
